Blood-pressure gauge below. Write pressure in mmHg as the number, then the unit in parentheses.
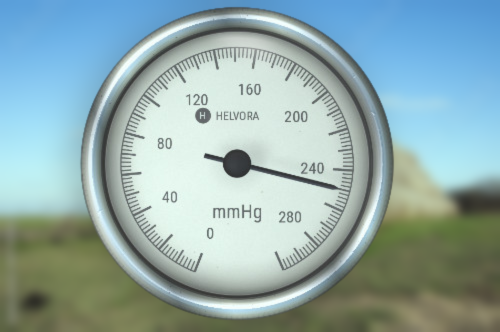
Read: 250 (mmHg)
